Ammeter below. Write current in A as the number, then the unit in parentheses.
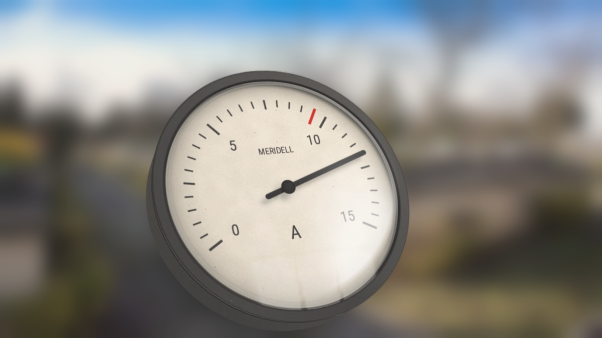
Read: 12 (A)
